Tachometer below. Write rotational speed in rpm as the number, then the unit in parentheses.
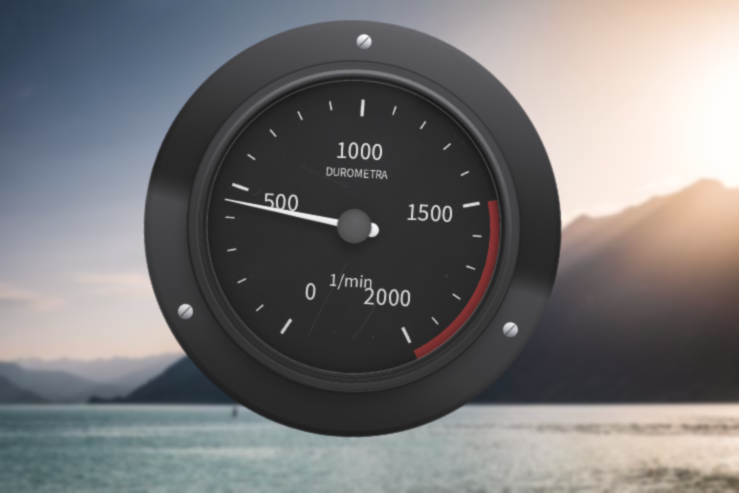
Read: 450 (rpm)
